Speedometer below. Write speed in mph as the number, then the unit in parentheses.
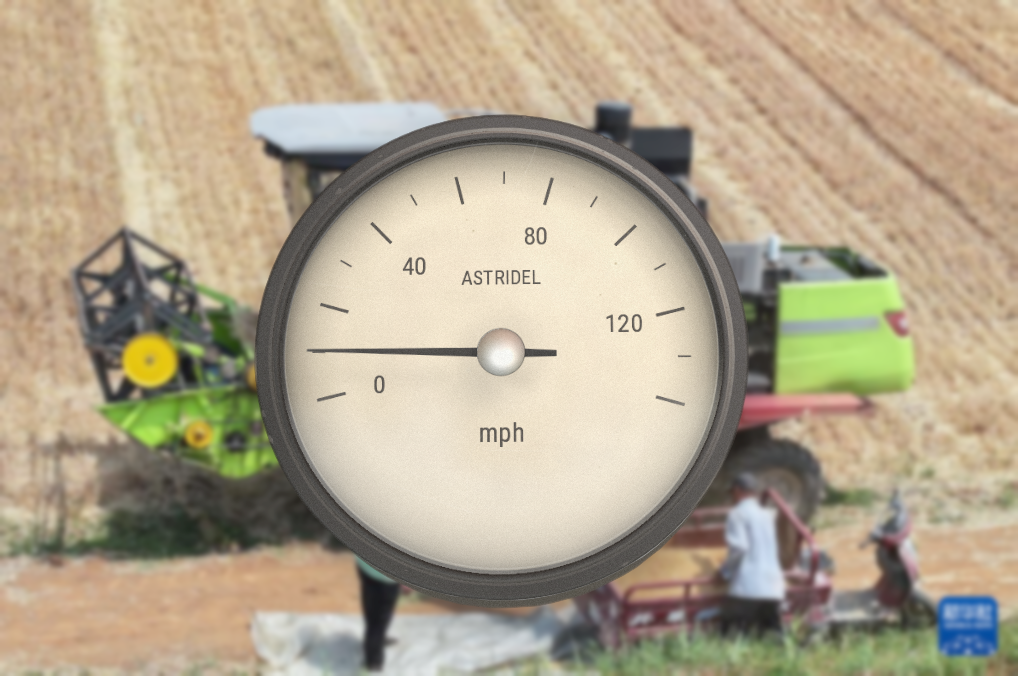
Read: 10 (mph)
